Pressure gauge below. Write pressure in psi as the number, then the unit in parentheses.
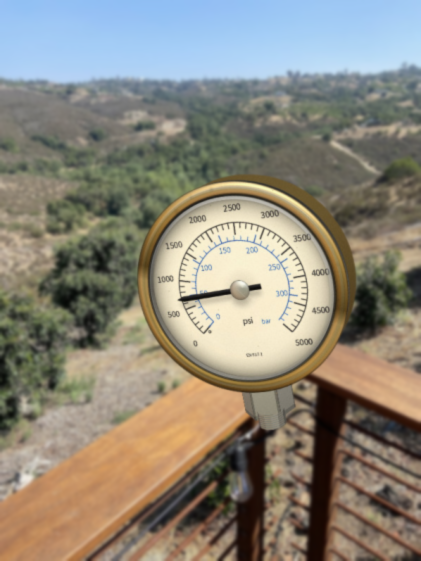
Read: 700 (psi)
